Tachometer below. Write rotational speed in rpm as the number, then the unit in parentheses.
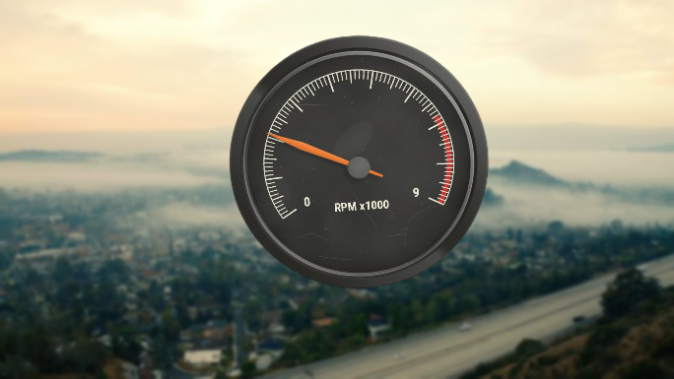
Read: 2100 (rpm)
